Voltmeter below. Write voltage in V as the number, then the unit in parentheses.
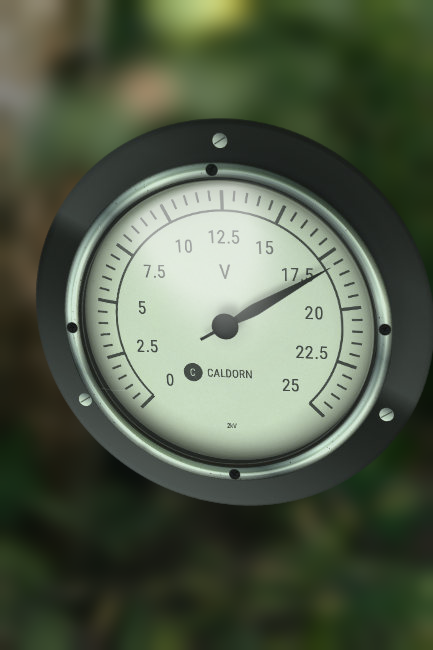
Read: 18 (V)
